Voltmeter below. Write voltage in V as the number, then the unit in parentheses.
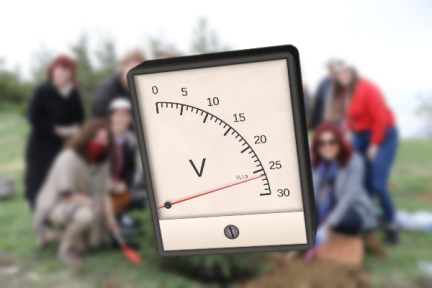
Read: 26 (V)
